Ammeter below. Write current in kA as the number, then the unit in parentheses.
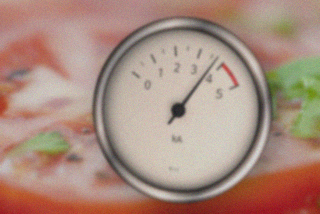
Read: 3.75 (kA)
